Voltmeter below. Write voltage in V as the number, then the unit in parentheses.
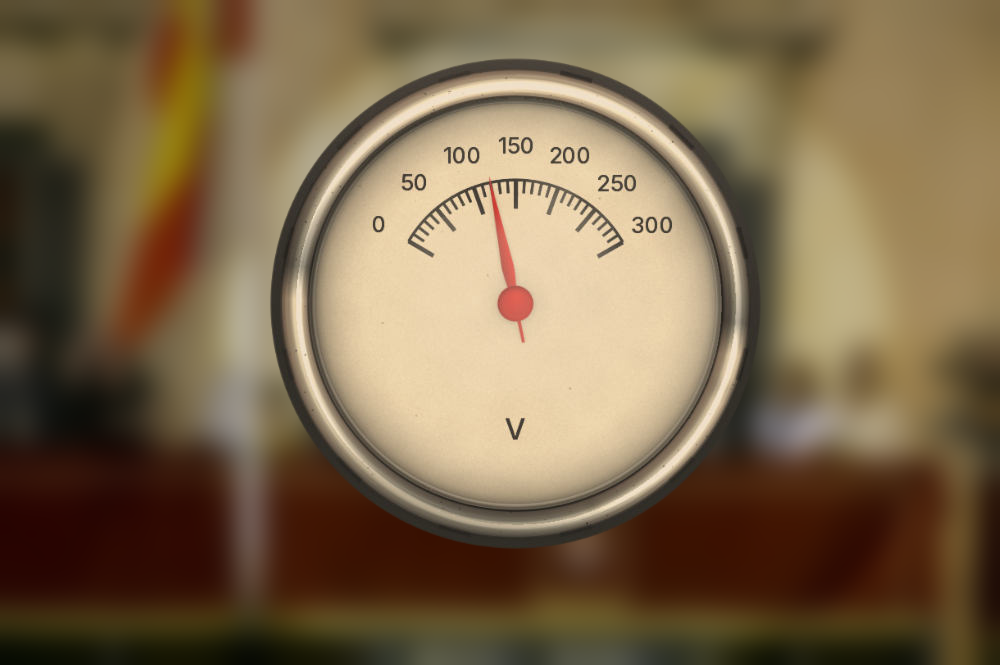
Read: 120 (V)
